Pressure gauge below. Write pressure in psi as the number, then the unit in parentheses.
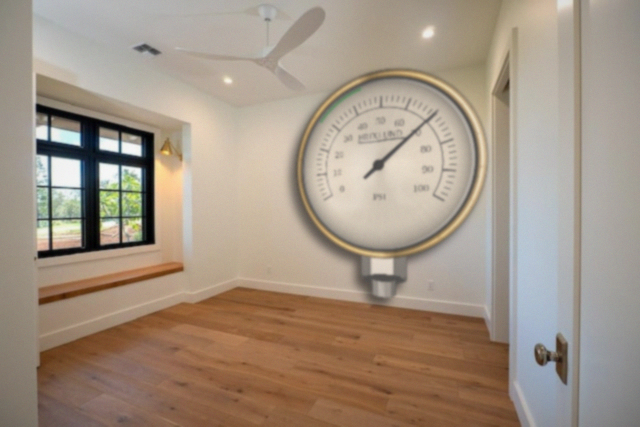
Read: 70 (psi)
